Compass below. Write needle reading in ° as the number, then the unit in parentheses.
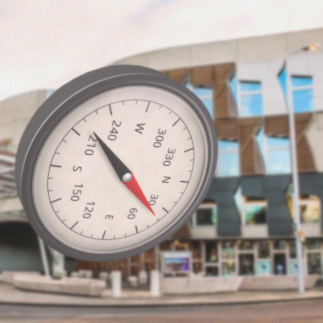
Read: 40 (°)
